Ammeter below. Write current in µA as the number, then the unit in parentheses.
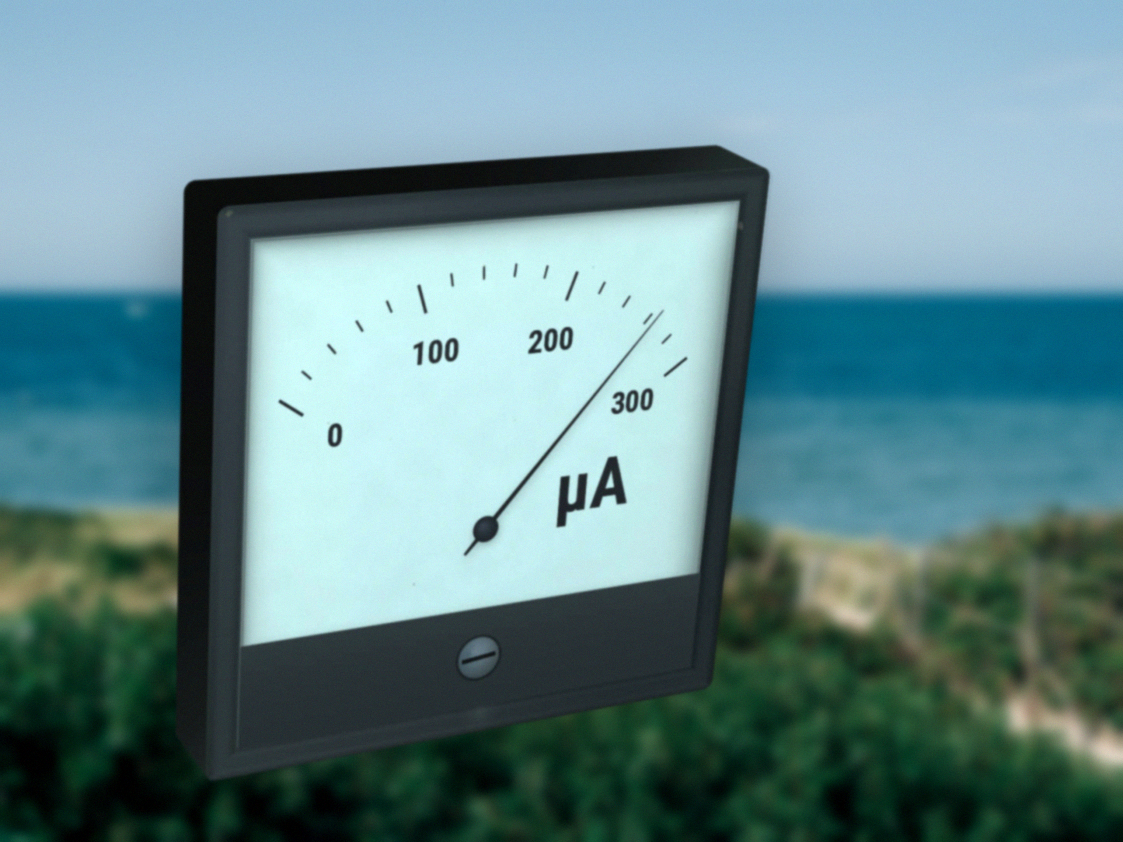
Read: 260 (µA)
